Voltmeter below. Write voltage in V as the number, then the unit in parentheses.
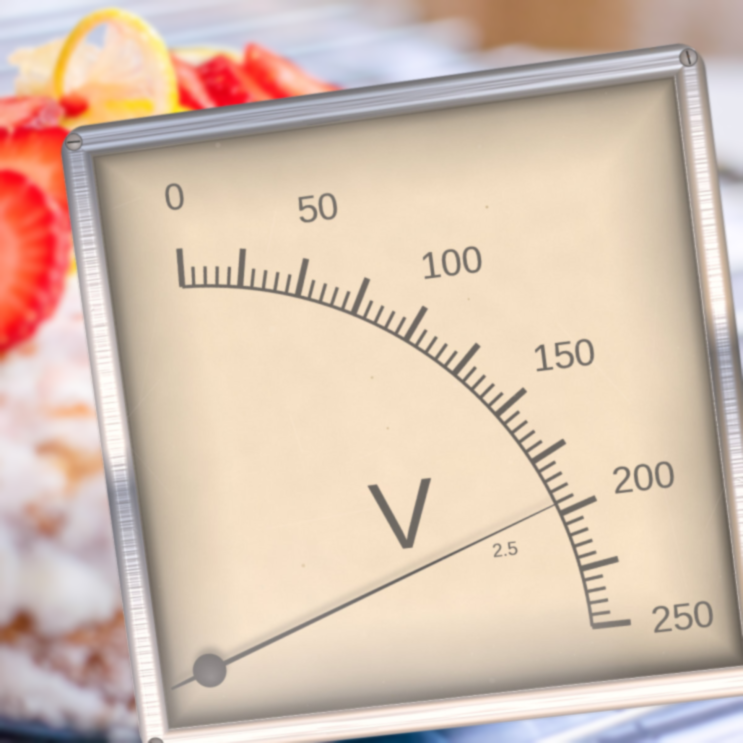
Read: 195 (V)
